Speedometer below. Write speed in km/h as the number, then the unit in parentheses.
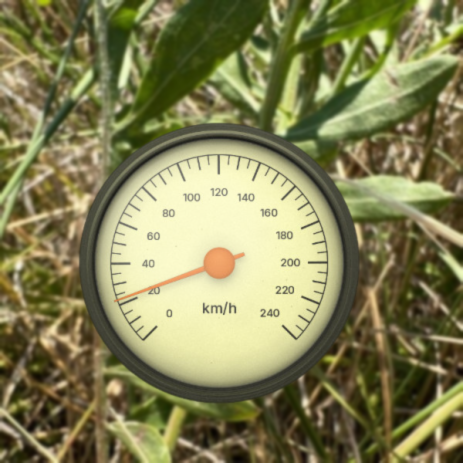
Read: 22.5 (km/h)
